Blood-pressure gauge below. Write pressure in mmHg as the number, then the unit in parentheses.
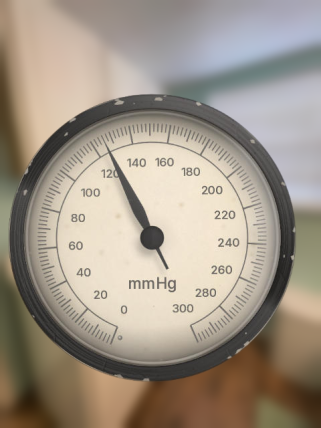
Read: 126 (mmHg)
